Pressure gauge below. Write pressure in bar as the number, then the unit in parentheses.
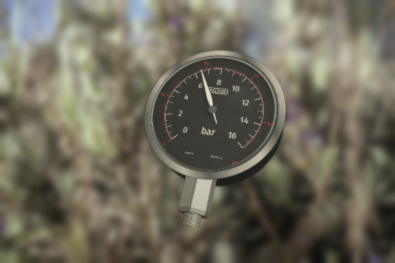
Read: 6.5 (bar)
